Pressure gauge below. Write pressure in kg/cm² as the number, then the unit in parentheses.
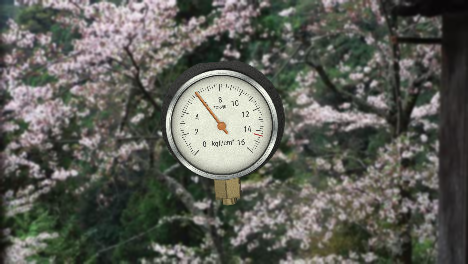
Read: 6 (kg/cm²)
